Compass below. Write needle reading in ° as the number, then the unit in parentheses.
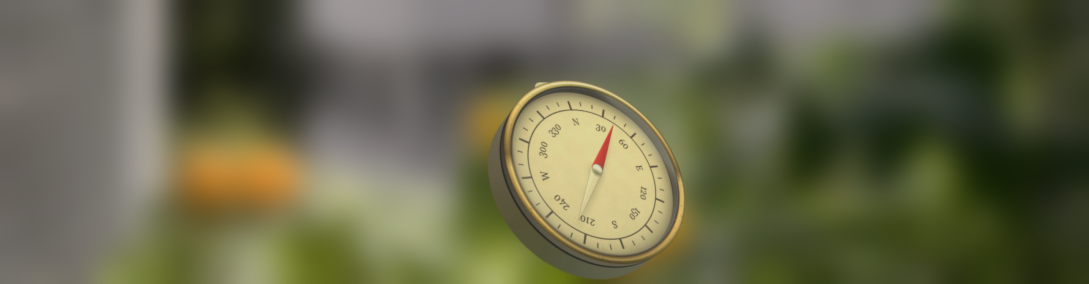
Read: 40 (°)
